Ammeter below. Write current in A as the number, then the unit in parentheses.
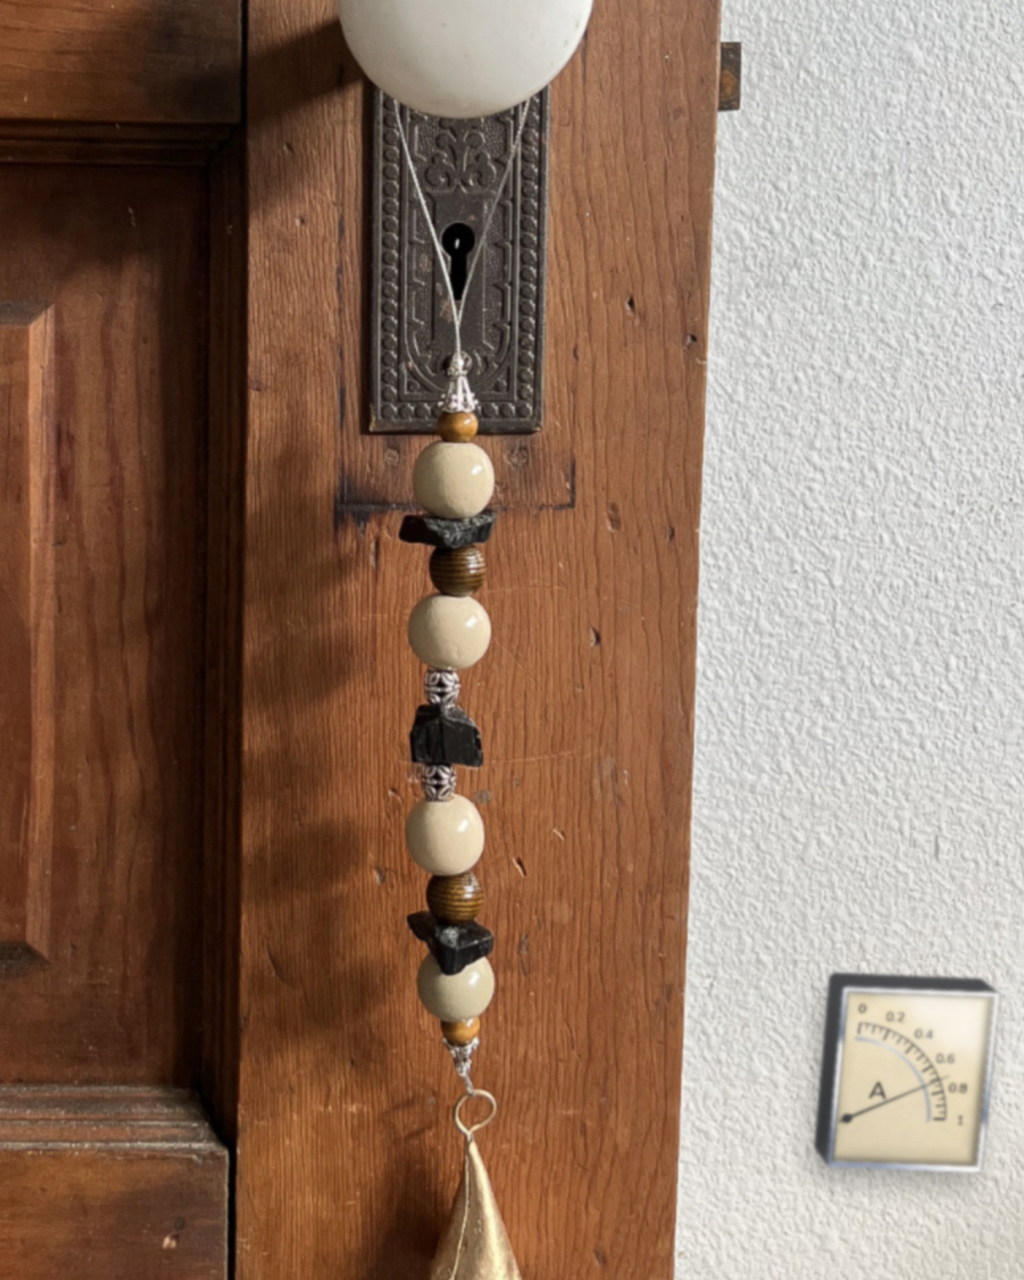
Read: 0.7 (A)
